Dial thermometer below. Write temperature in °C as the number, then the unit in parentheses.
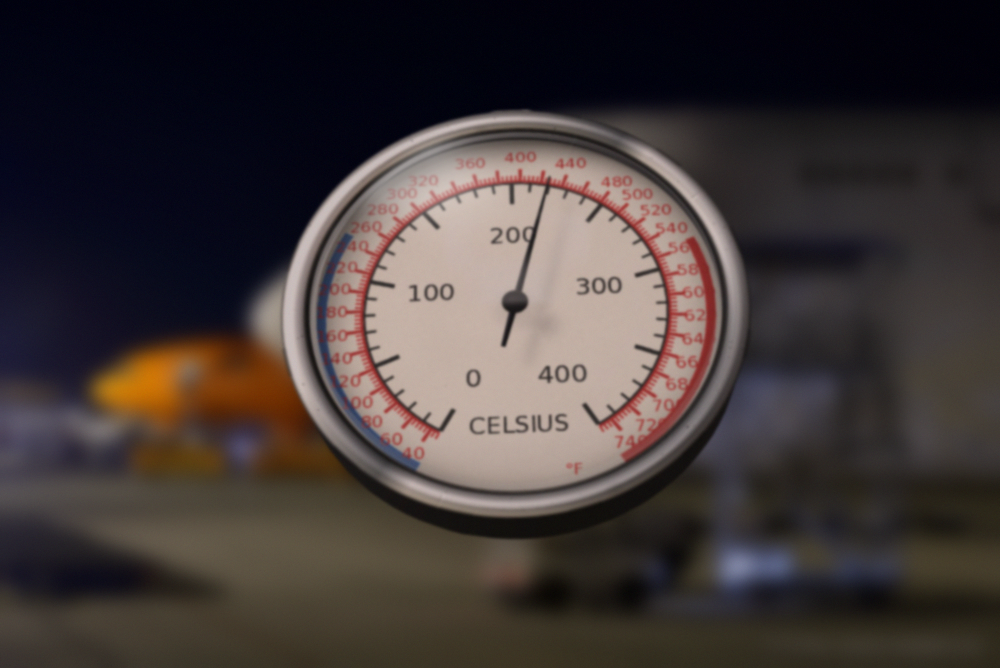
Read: 220 (°C)
